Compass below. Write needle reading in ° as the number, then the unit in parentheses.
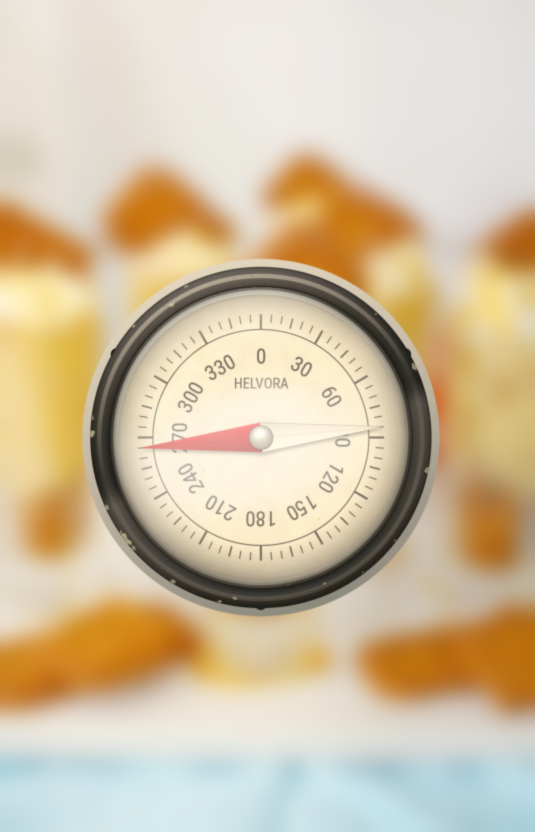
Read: 265 (°)
